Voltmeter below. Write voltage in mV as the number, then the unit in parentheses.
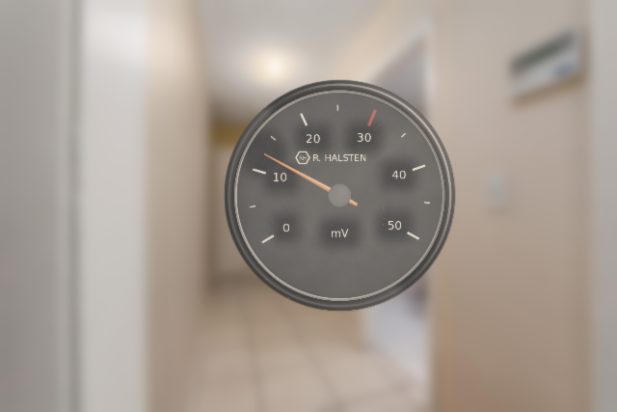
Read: 12.5 (mV)
